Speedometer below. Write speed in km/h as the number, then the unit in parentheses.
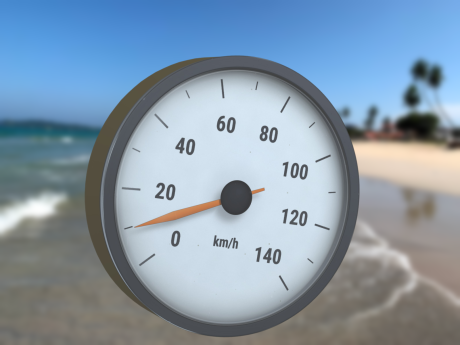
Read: 10 (km/h)
